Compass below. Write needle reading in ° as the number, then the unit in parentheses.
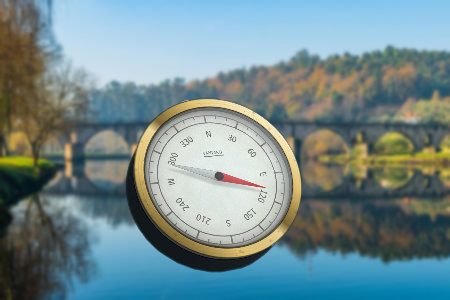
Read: 110 (°)
